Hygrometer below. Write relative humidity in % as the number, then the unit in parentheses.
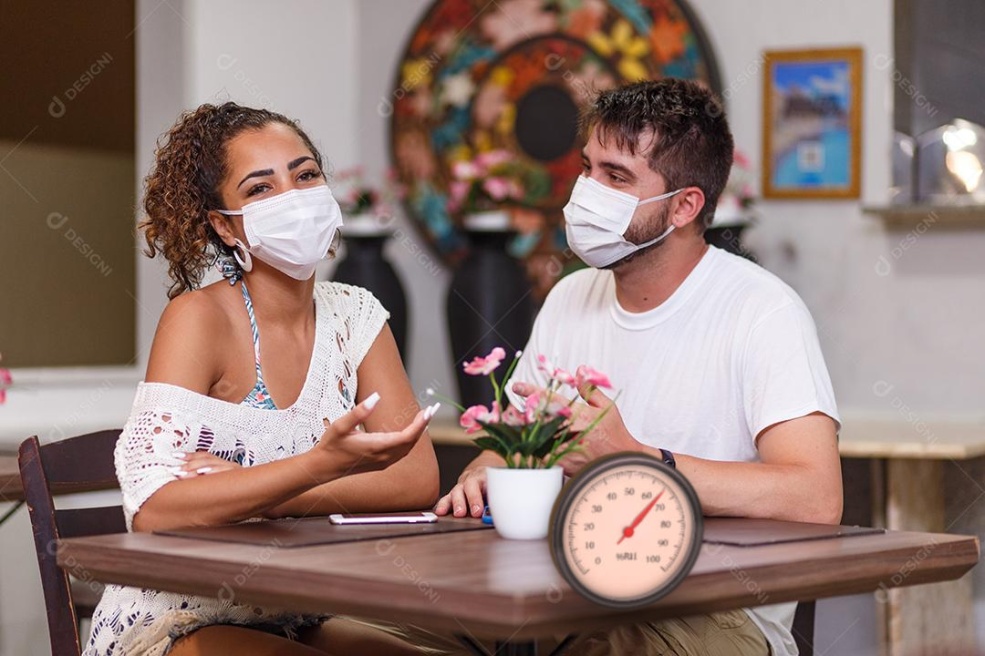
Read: 65 (%)
